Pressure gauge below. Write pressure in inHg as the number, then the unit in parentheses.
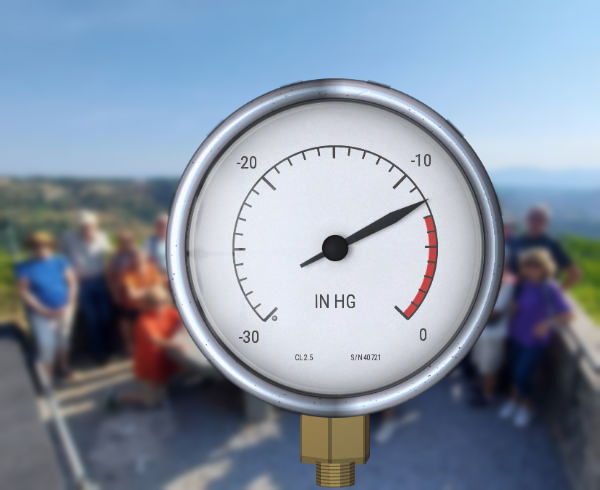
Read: -8 (inHg)
